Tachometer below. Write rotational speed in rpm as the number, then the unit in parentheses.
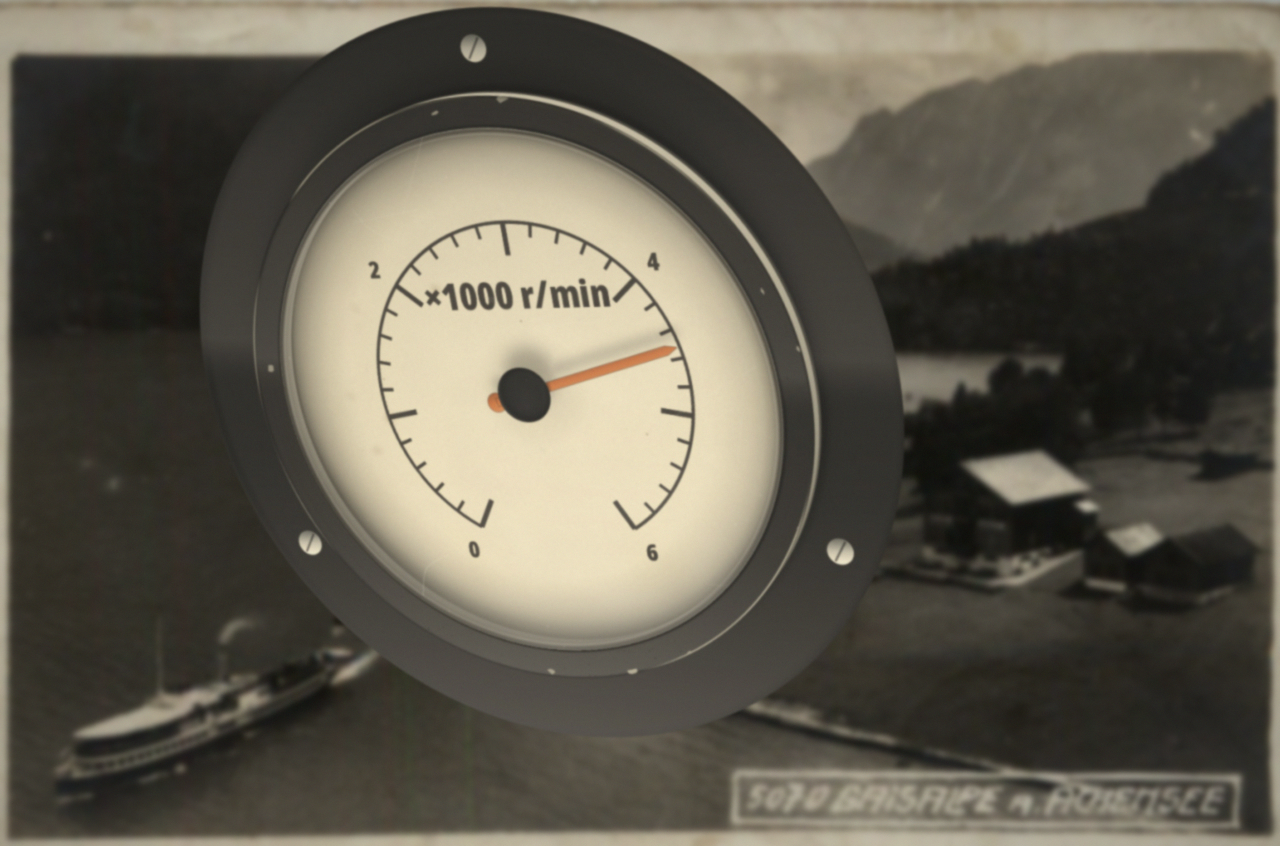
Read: 4500 (rpm)
